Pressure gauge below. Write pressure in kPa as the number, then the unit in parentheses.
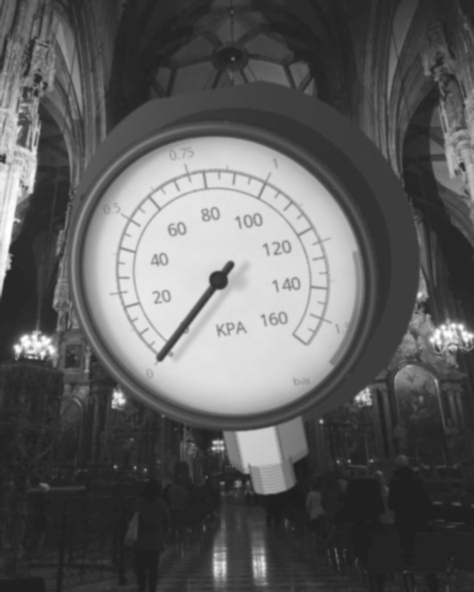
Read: 0 (kPa)
